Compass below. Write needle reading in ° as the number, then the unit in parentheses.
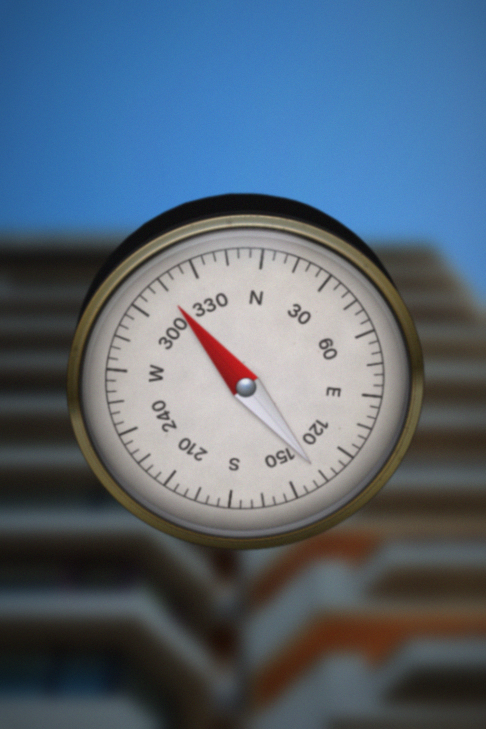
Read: 315 (°)
